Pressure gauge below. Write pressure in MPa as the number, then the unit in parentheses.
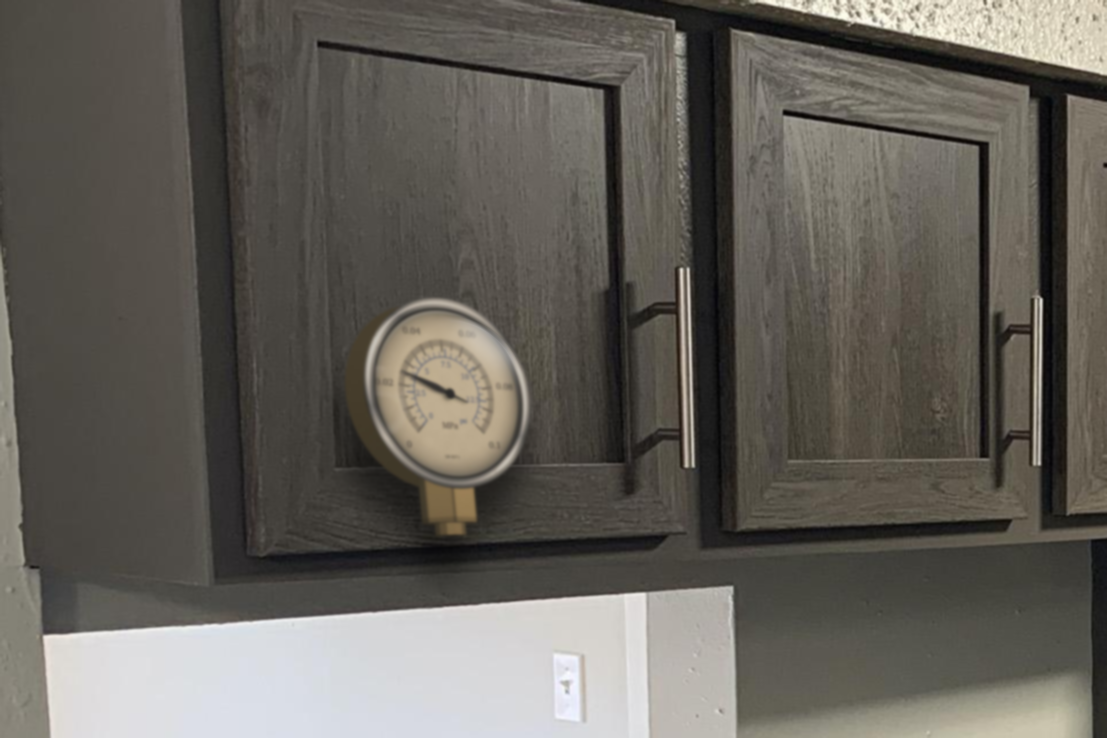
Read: 0.025 (MPa)
